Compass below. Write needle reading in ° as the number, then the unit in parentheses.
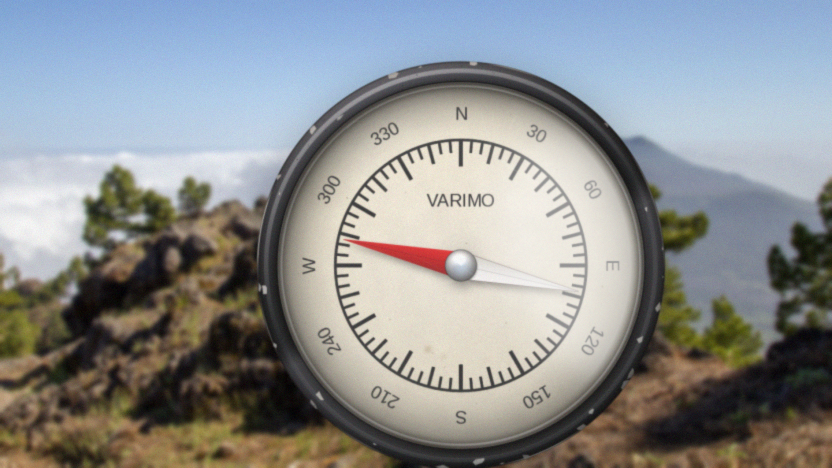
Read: 282.5 (°)
